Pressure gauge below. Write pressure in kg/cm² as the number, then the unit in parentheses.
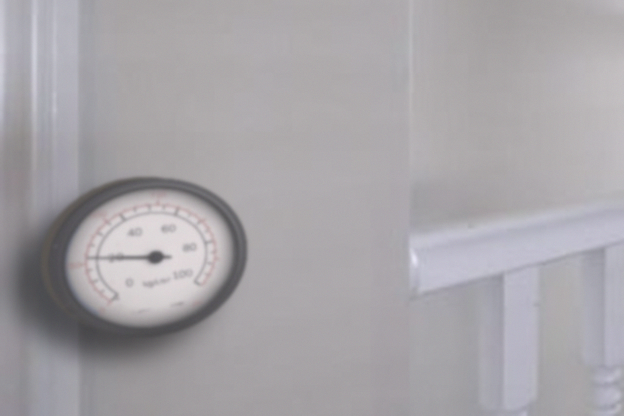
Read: 20 (kg/cm²)
